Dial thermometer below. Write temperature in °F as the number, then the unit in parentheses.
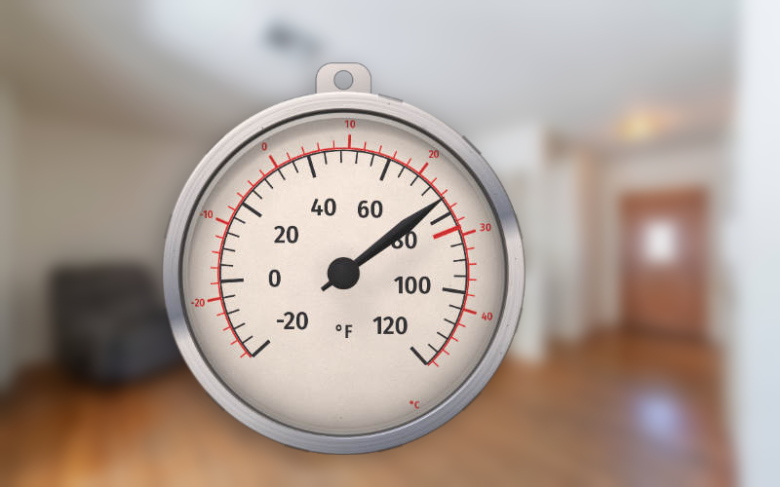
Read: 76 (°F)
